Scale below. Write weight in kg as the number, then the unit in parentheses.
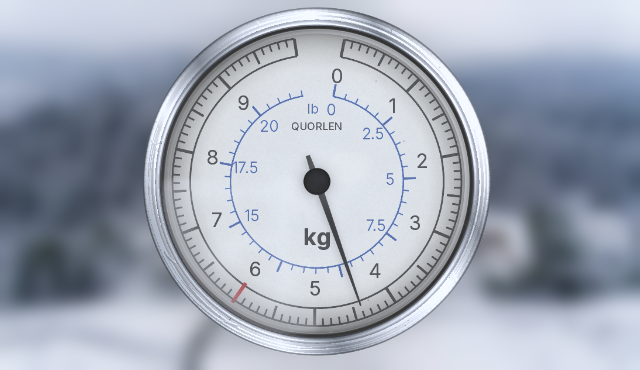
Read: 4.4 (kg)
